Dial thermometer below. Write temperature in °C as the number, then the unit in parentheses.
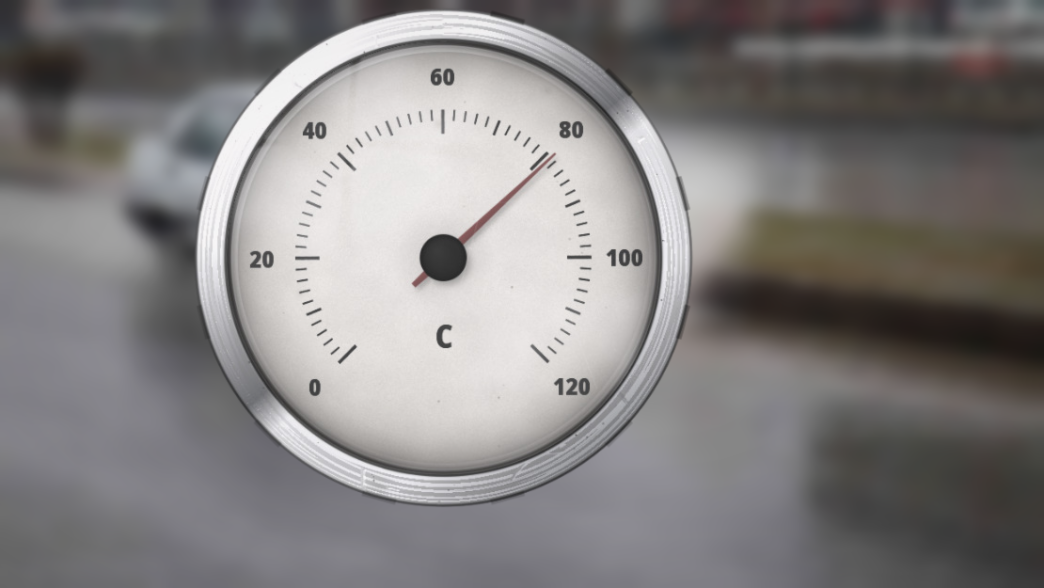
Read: 81 (°C)
